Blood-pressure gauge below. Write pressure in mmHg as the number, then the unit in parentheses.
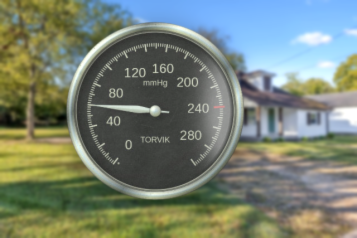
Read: 60 (mmHg)
